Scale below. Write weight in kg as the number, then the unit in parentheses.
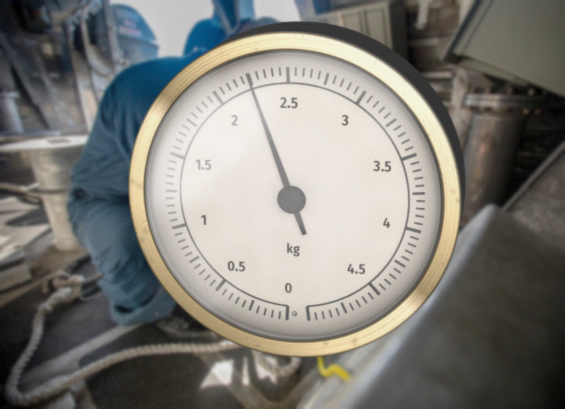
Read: 2.25 (kg)
